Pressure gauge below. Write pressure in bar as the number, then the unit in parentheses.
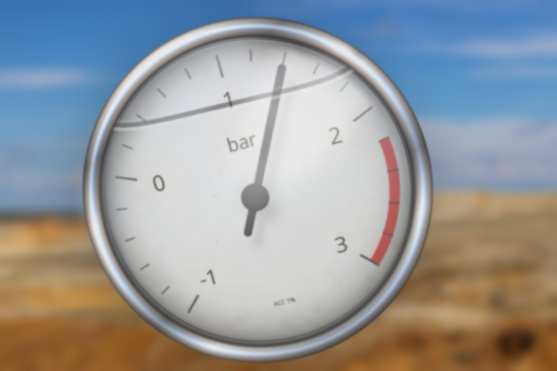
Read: 1.4 (bar)
